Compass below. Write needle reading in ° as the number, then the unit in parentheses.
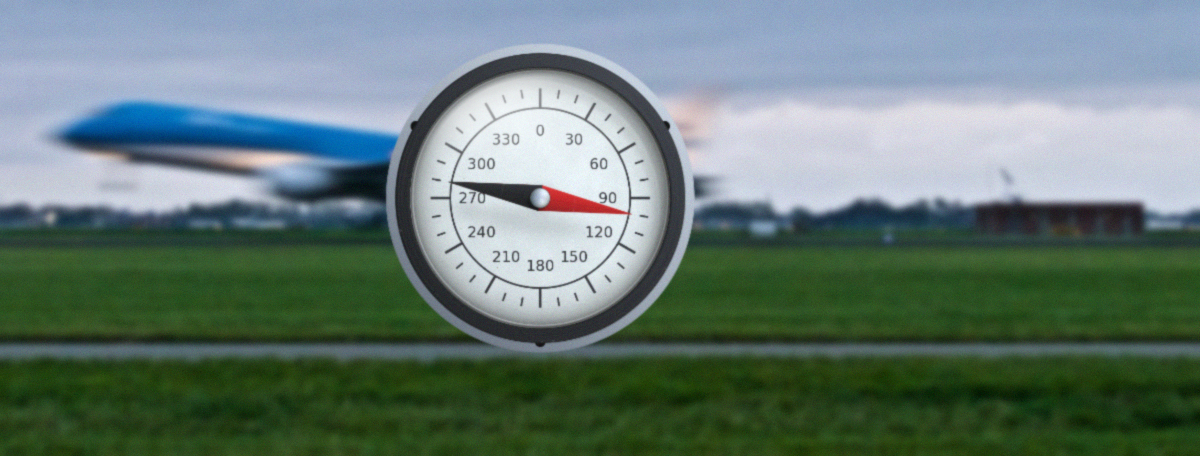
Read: 100 (°)
